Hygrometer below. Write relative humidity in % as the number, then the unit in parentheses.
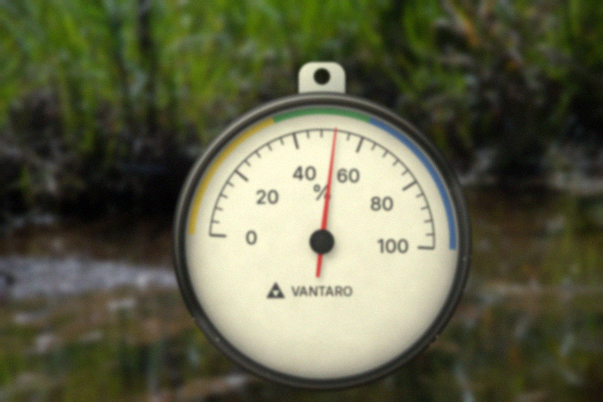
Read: 52 (%)
